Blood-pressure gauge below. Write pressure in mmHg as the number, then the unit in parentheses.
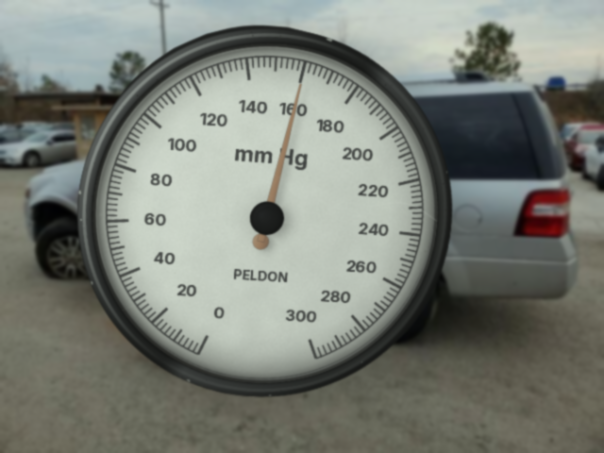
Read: 160 (mmHg)
